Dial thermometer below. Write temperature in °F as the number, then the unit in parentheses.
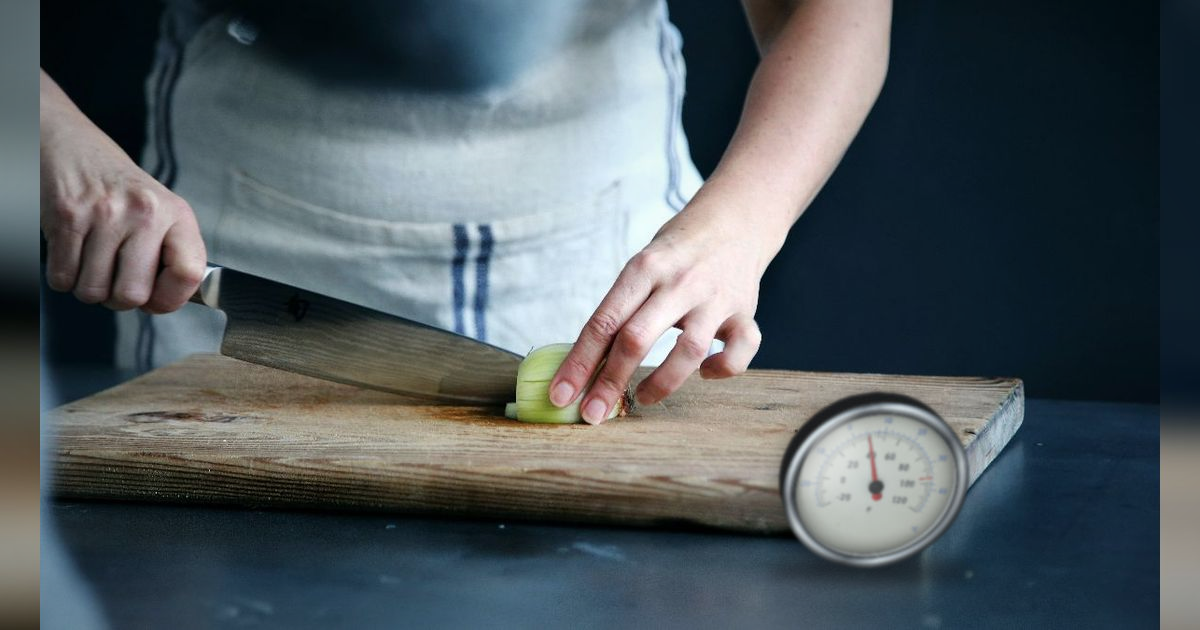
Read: 40 (°F)
